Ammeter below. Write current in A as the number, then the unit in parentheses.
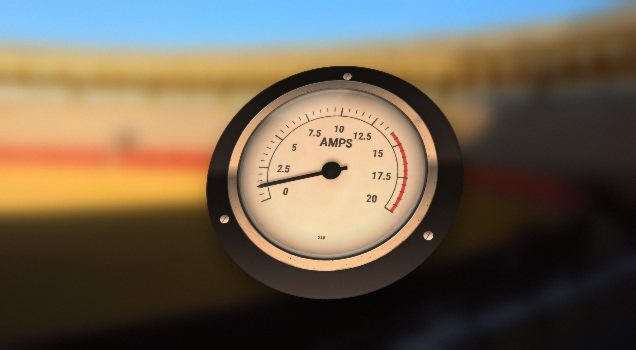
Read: 1 (A)
